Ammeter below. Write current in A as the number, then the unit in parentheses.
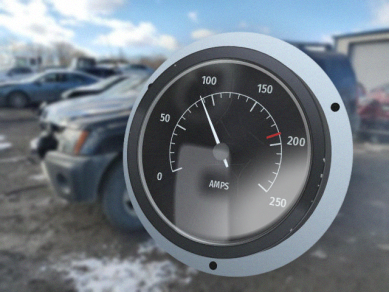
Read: 90 (A)
